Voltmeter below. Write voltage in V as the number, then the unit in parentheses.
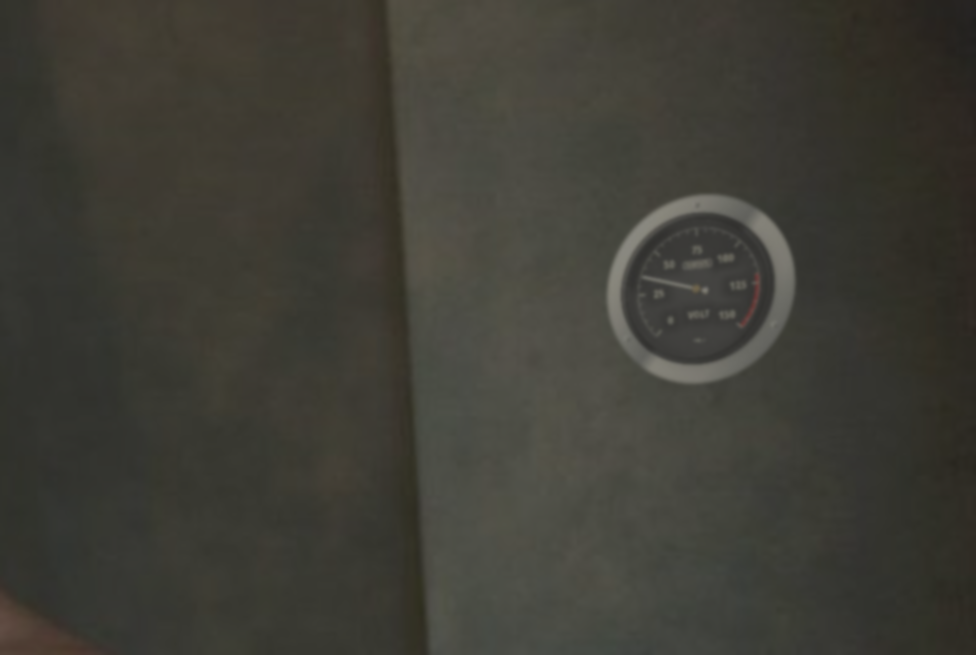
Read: 35 (V)
